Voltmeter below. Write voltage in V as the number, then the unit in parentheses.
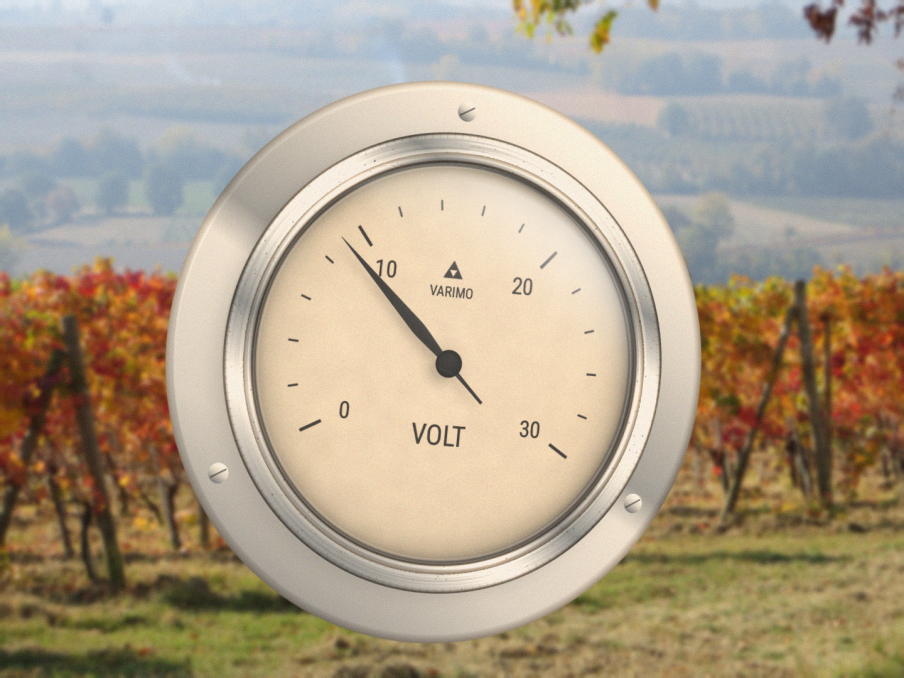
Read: 9 (V)
